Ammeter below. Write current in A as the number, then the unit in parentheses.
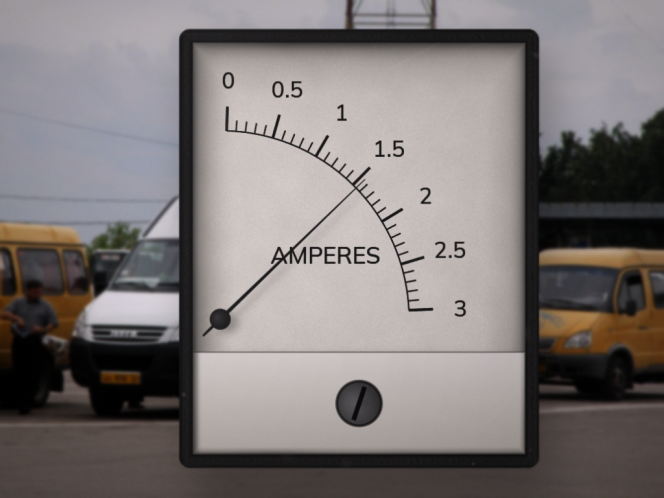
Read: 1.55 (A)
